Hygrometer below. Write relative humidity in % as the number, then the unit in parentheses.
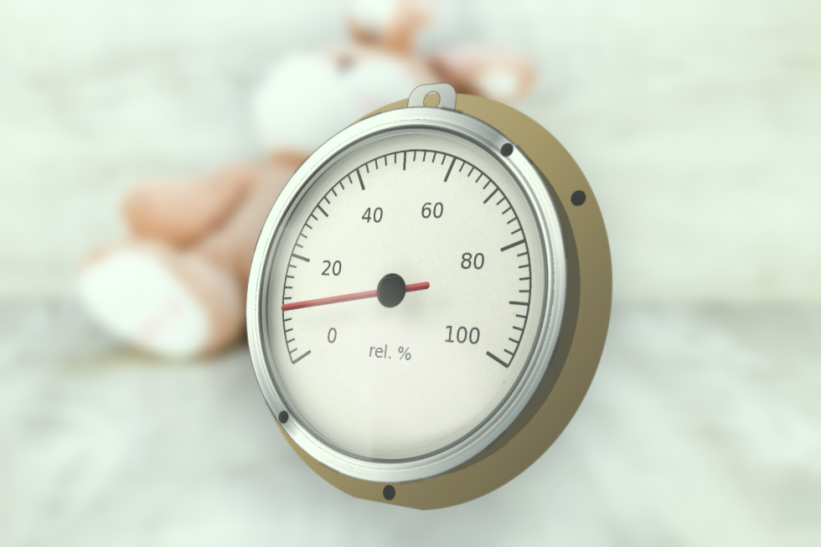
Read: 10 (%)
